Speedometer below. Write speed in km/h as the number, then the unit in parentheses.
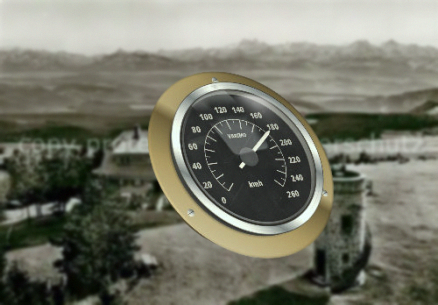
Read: 180 (km/h)
